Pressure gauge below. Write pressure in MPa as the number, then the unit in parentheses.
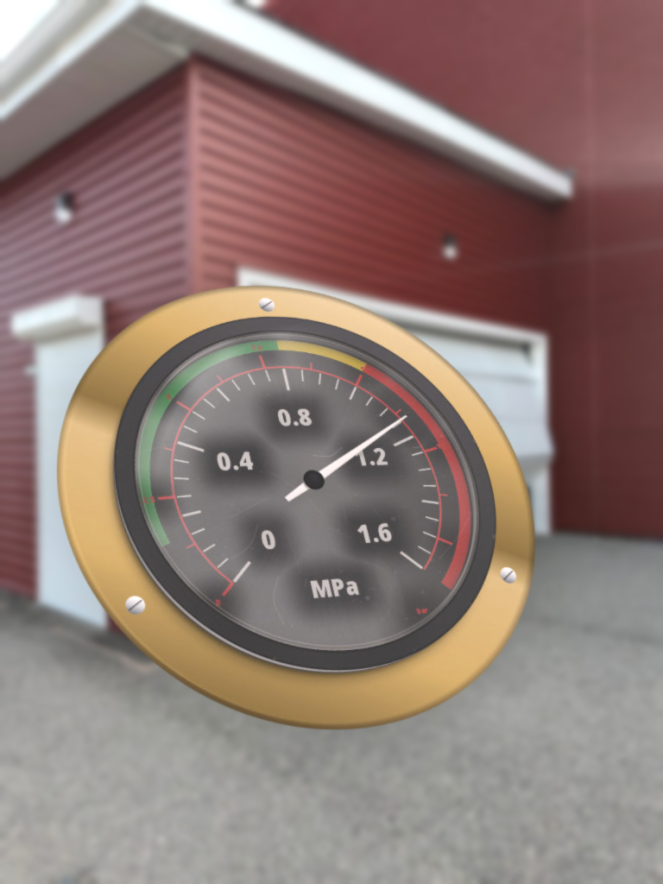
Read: 1.15 (MPa)
